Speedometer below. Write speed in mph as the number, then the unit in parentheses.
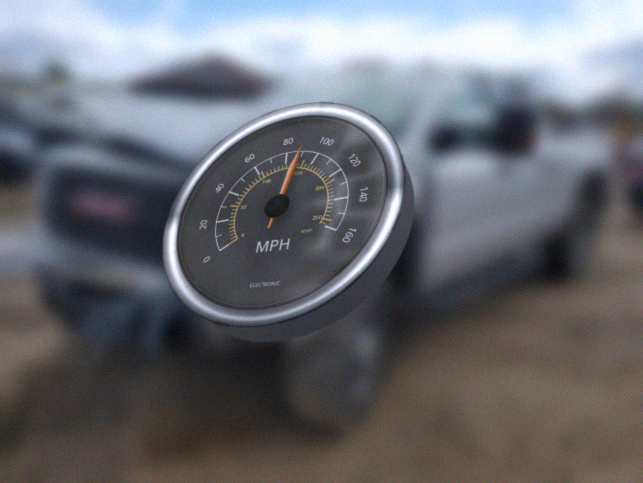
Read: 90 (mph)
